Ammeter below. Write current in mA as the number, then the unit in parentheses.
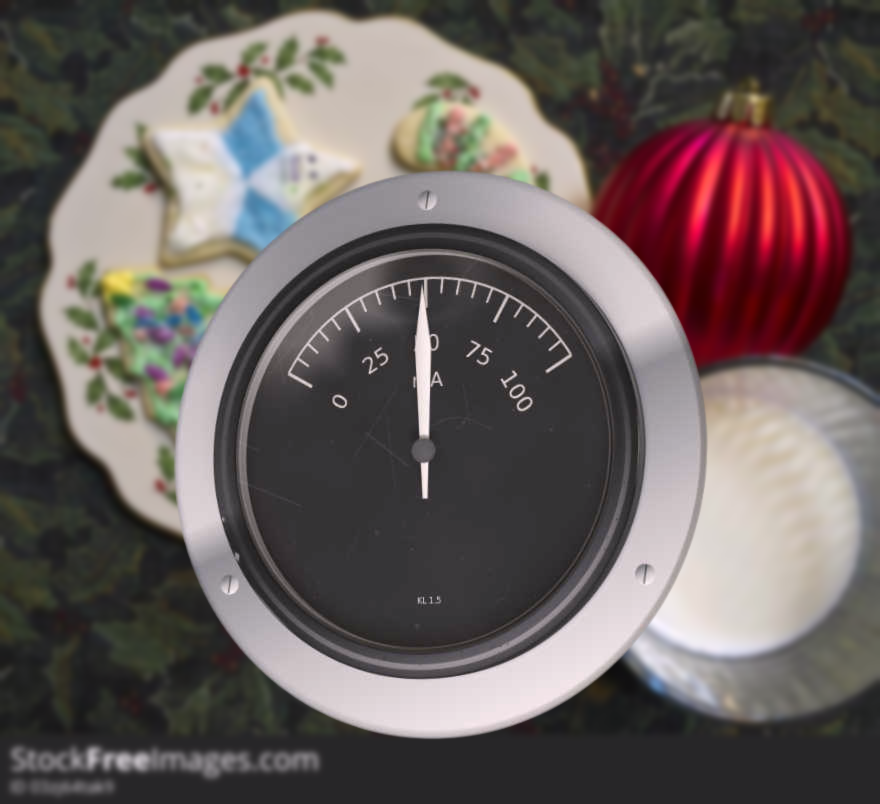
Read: 50 (mA)
